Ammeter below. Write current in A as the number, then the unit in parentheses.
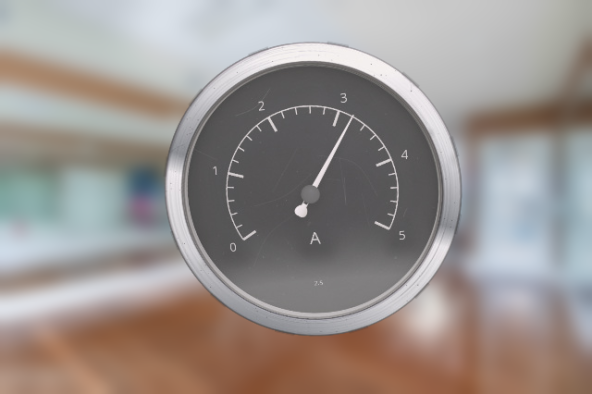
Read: 3.2 (A)
